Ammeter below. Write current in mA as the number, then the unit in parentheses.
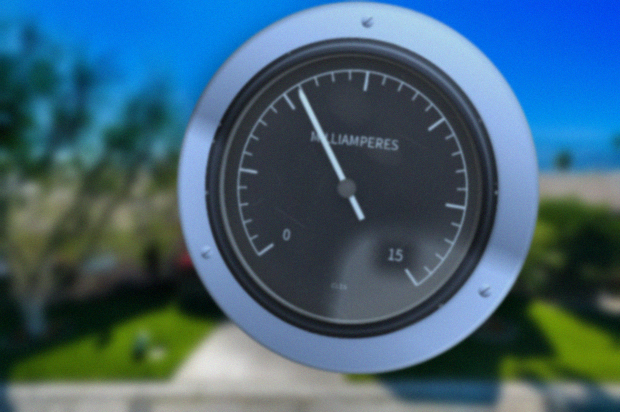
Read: 5.5 (mA)
